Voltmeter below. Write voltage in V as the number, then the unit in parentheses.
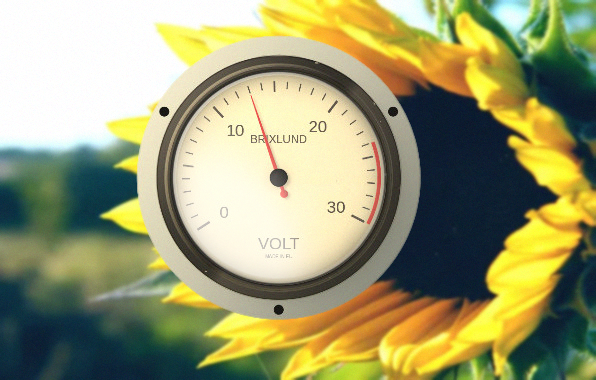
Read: 13 (V)
